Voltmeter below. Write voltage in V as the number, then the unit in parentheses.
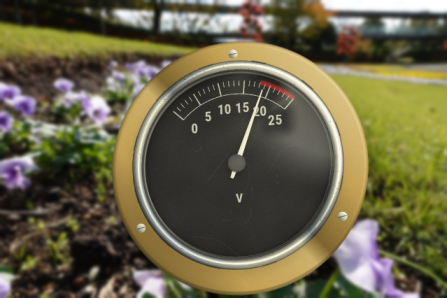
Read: 19 (V)
